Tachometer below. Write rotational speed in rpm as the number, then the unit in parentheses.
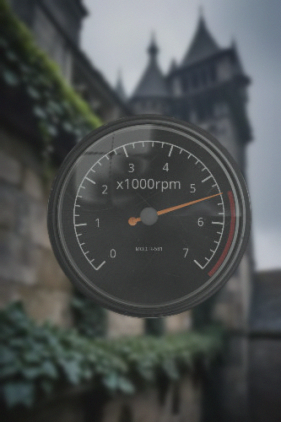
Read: 5400 (rpm)
